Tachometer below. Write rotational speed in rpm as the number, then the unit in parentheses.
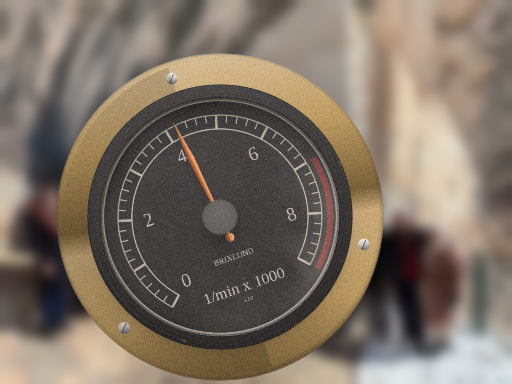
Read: 4200 (rpm)
